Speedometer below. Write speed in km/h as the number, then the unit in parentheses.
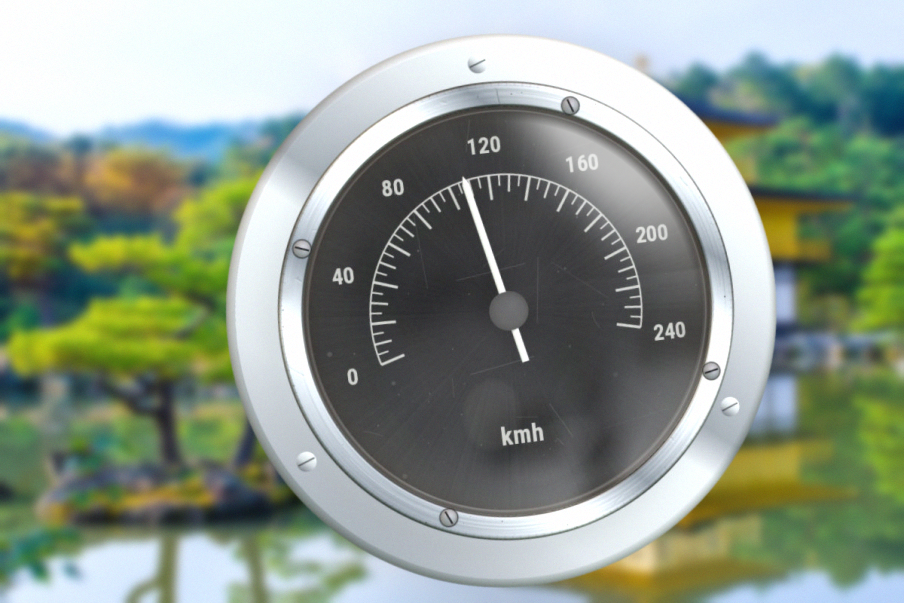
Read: 107.5 (km/h)
